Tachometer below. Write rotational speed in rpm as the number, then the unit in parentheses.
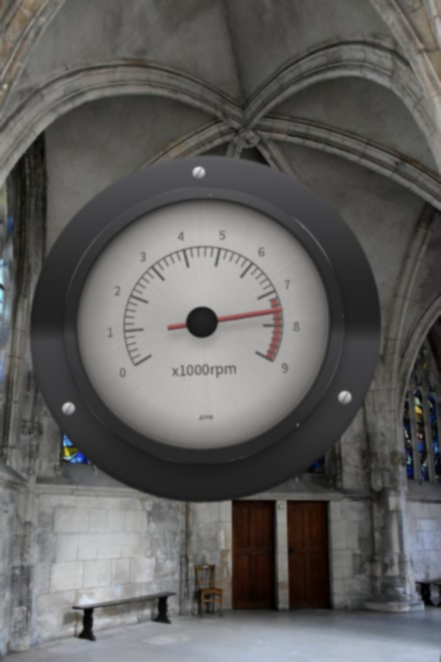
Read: 7600 (rpm)
